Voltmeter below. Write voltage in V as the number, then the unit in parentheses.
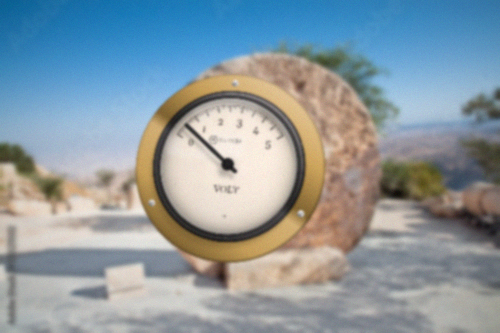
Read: 0.5 (V)
